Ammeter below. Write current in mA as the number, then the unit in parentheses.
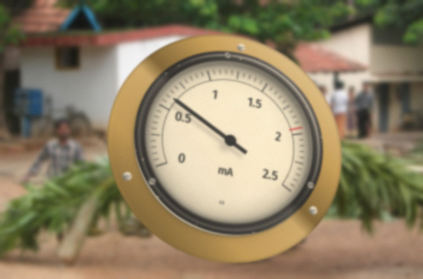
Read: 0.6 (mA)
